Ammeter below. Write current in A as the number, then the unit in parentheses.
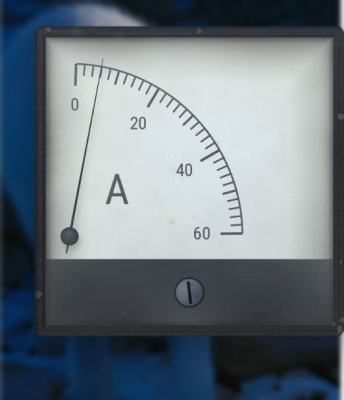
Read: 6 (A)
